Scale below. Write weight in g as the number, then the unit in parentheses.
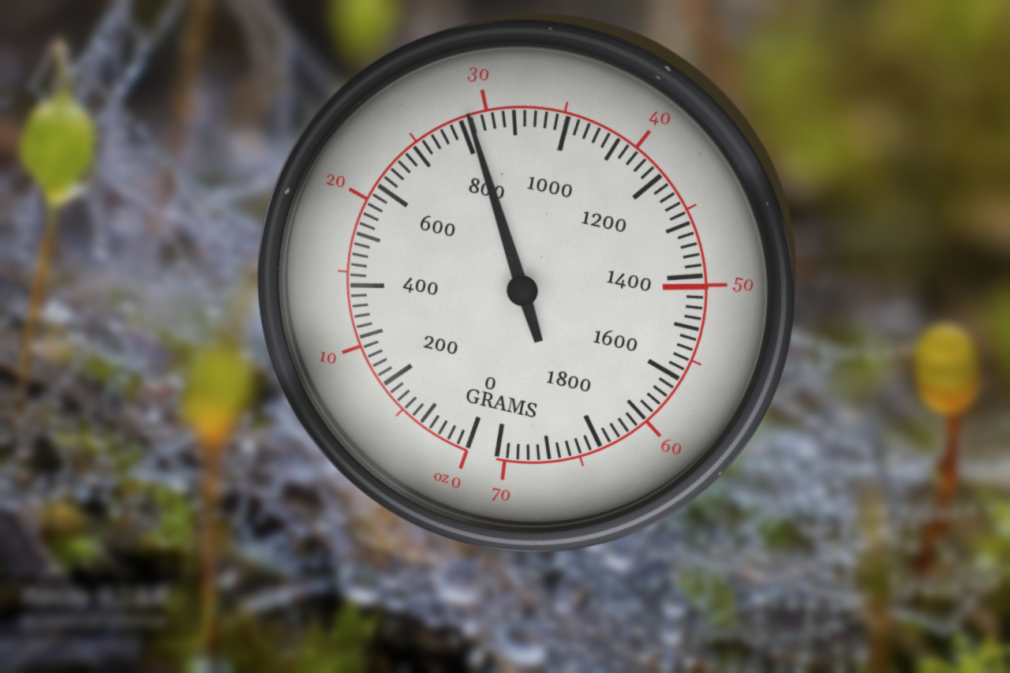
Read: 820 (g)
